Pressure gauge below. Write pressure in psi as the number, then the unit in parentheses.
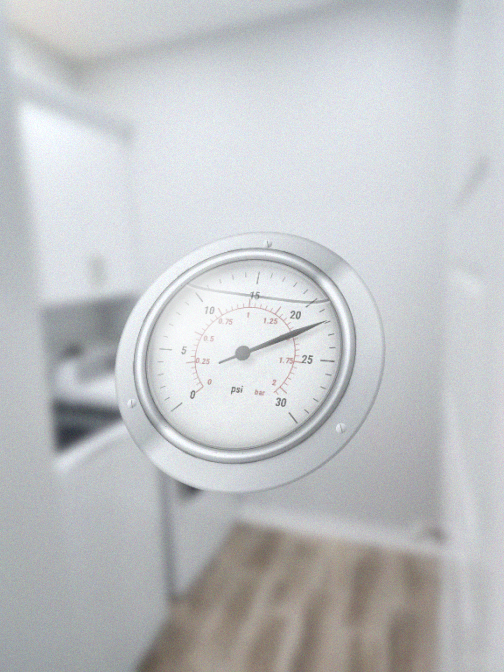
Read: 22 (psi)
